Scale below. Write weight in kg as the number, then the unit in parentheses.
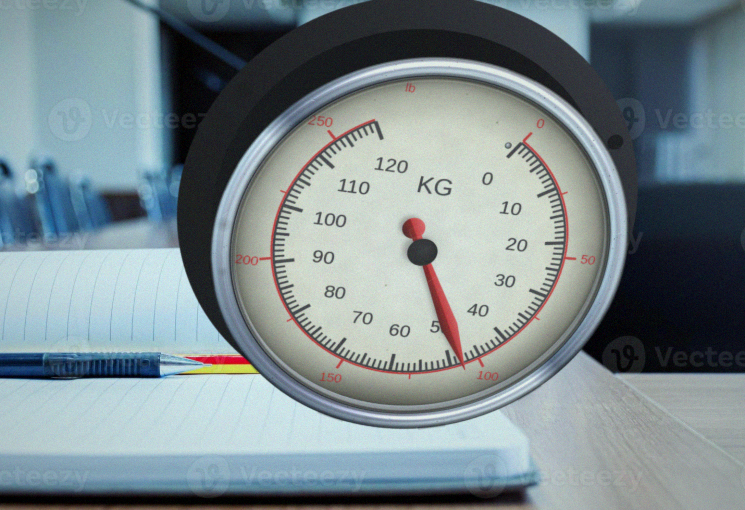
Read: 48 (kg)
